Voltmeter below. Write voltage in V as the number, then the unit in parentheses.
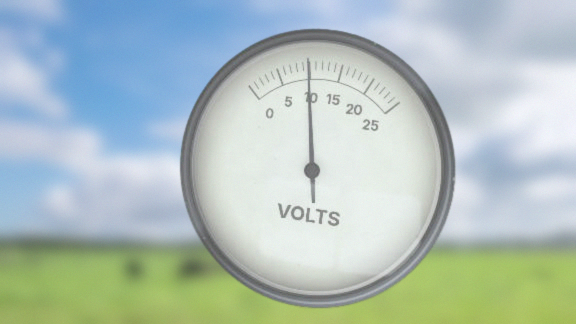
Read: 10 (V)
